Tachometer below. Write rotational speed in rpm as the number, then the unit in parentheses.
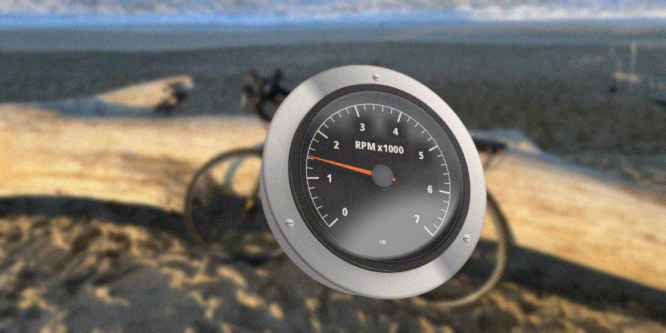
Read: 1400 (rpm)
